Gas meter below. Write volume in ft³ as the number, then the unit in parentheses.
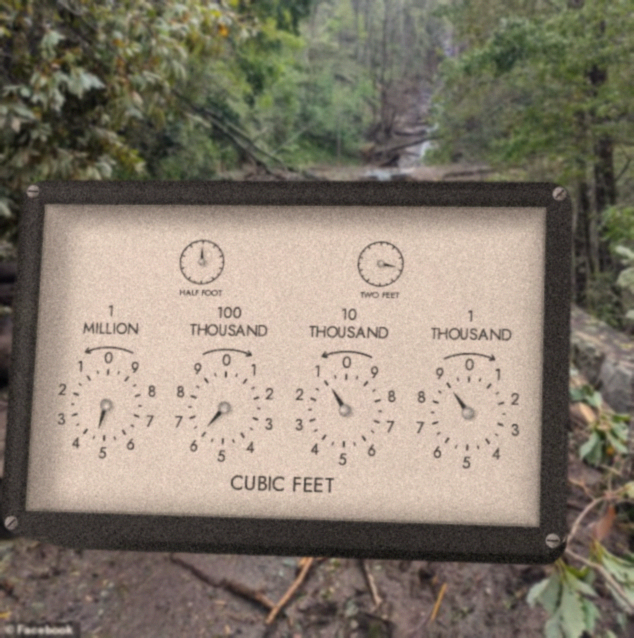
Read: 460900 (ft³)
